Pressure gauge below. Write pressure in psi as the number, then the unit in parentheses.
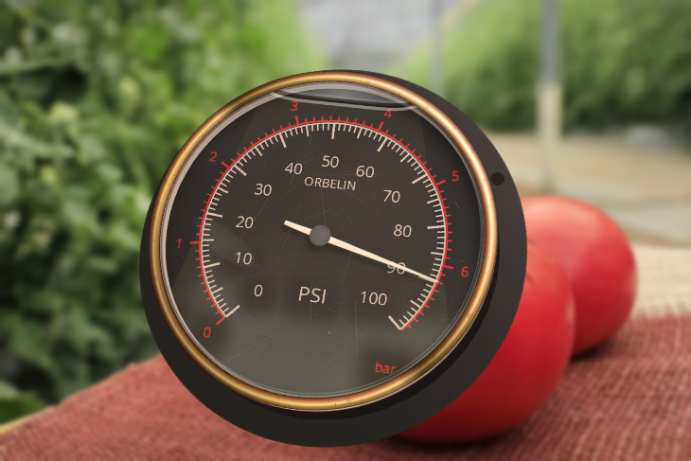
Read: 90 (psi)
